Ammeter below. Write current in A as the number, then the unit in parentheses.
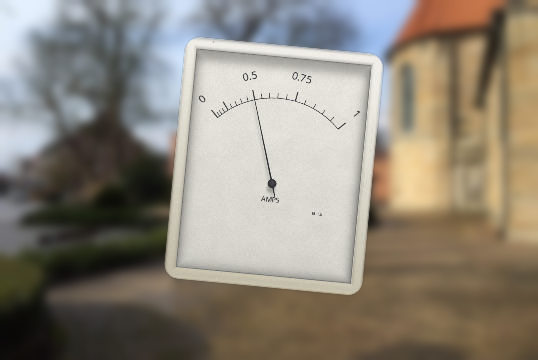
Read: 0.5 (A)
